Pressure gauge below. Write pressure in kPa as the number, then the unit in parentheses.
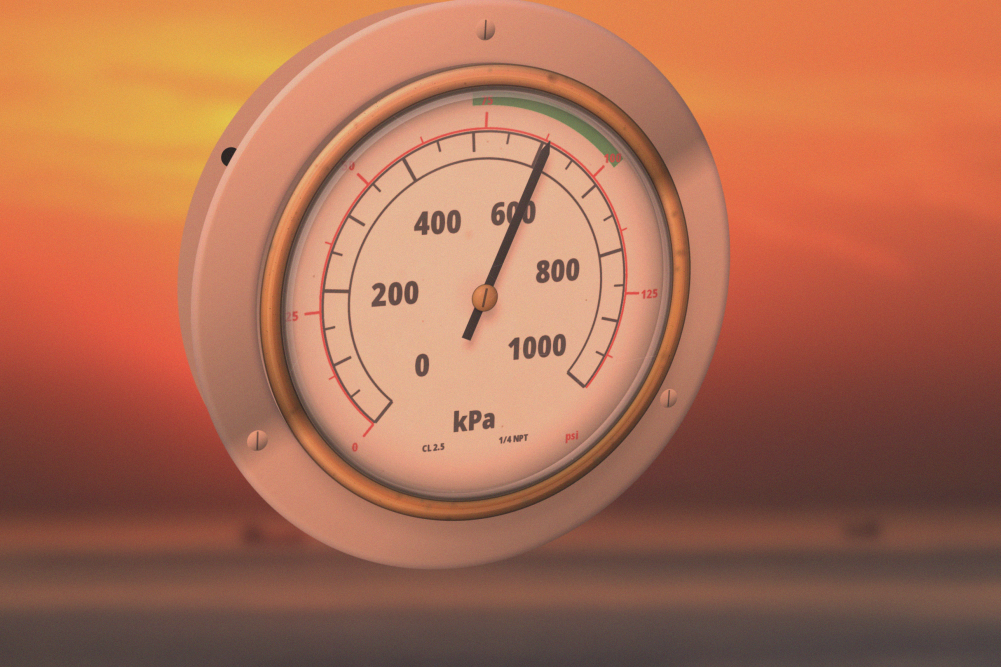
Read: 600 (kPa)
